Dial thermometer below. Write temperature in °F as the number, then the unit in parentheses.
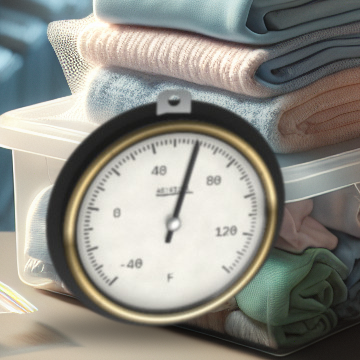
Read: 60 (°F)
